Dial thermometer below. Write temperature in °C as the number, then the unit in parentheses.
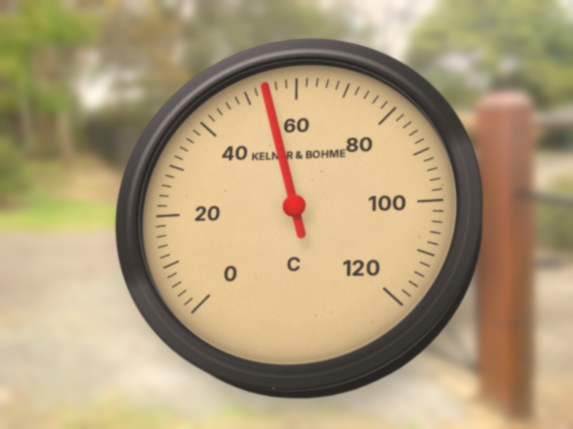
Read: 54 (°C)
